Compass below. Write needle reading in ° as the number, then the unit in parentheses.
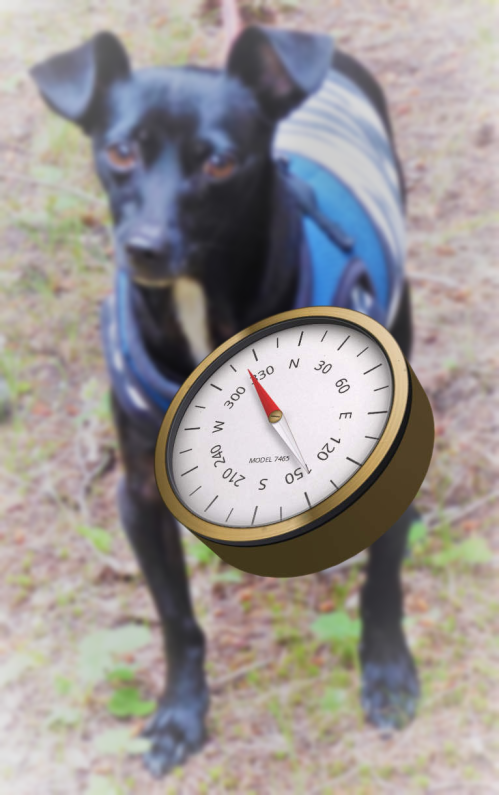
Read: 322.5 (°)
